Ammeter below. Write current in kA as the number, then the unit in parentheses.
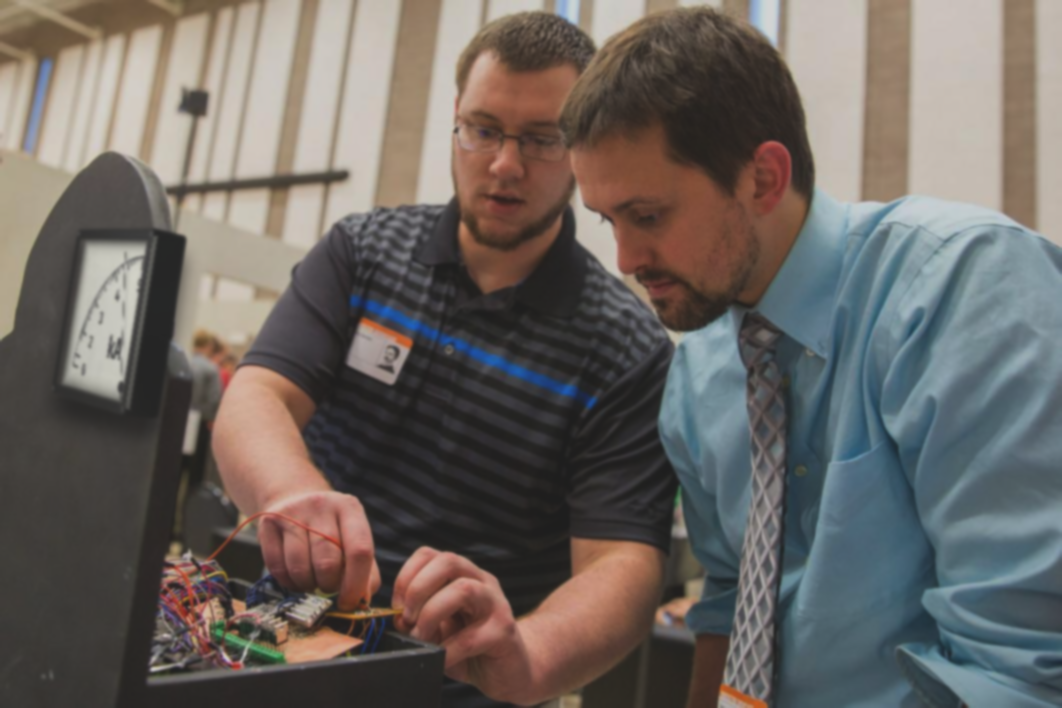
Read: 4.5 (kA)
